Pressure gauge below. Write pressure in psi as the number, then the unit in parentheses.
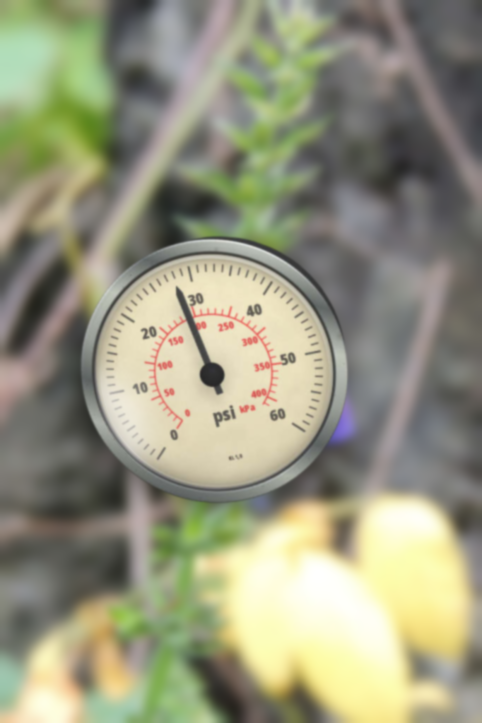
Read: 28 (psi)
